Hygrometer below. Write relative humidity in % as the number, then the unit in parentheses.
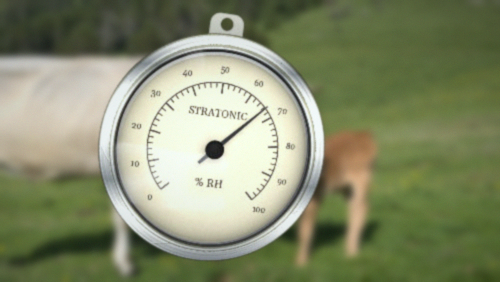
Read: 66 (%)
